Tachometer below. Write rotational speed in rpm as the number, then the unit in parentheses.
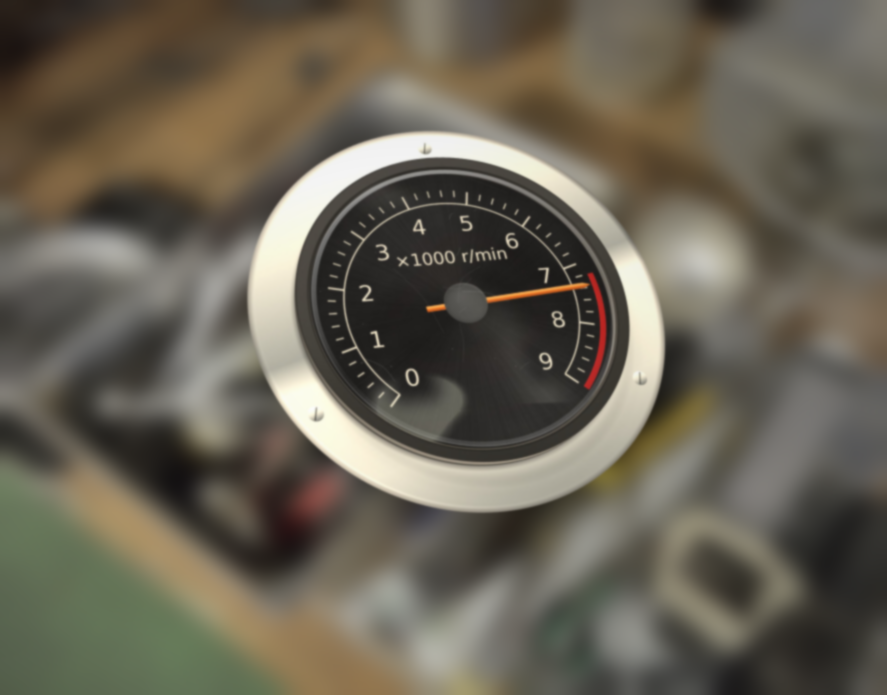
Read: 7400 (rpm)
